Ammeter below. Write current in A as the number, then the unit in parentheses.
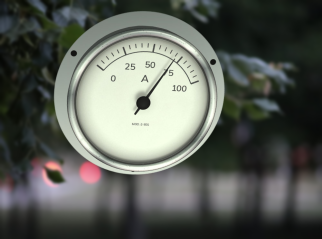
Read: 70 (A)
